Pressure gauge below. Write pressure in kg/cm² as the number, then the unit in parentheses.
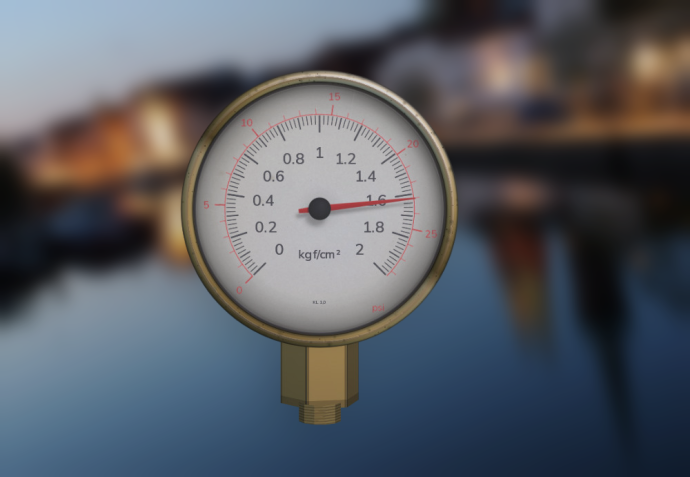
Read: 1.62 (kg/cm²)
